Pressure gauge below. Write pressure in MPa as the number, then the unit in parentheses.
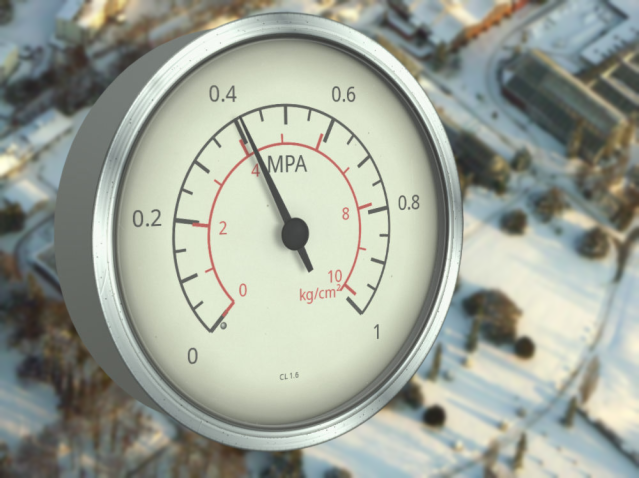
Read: 0.4 (MPa)
